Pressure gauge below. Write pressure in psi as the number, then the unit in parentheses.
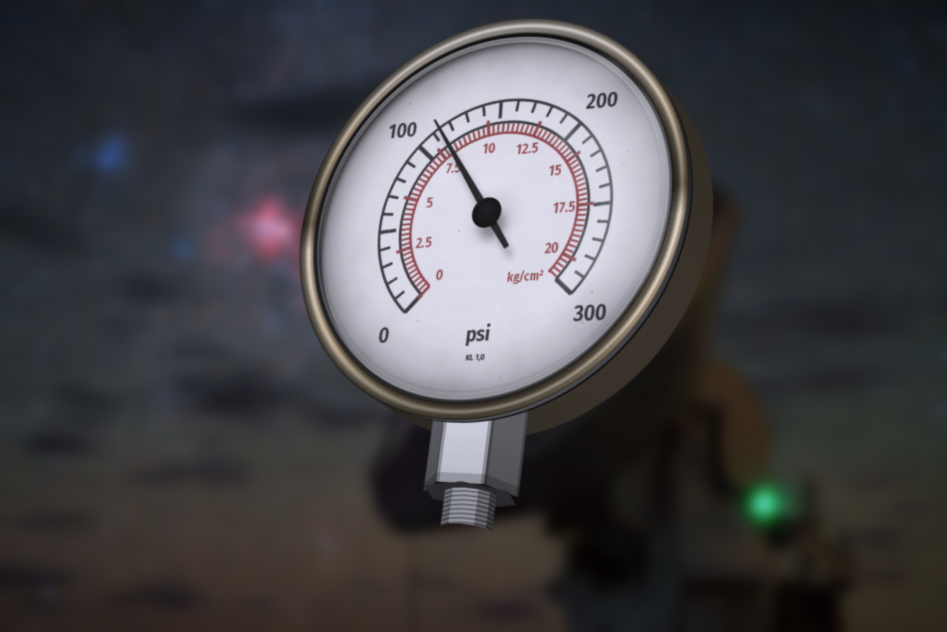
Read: 115 (psi)
